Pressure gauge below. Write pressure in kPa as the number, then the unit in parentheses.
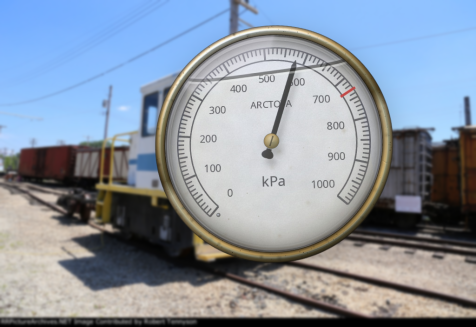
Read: 580 (kPa)
